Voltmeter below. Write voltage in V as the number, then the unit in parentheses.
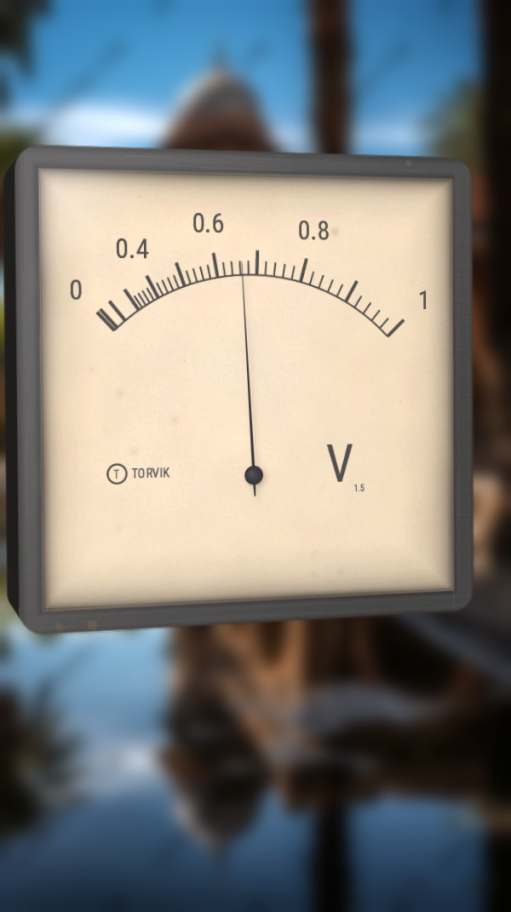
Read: 0.66 (V)
